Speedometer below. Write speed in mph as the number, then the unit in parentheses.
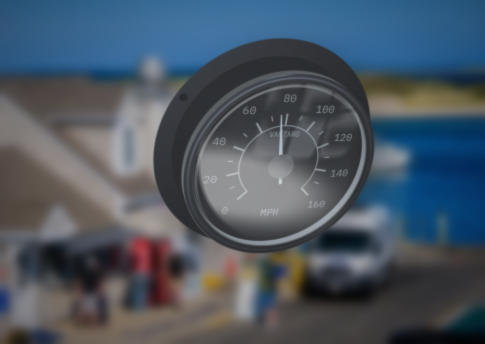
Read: 75 (mph)
